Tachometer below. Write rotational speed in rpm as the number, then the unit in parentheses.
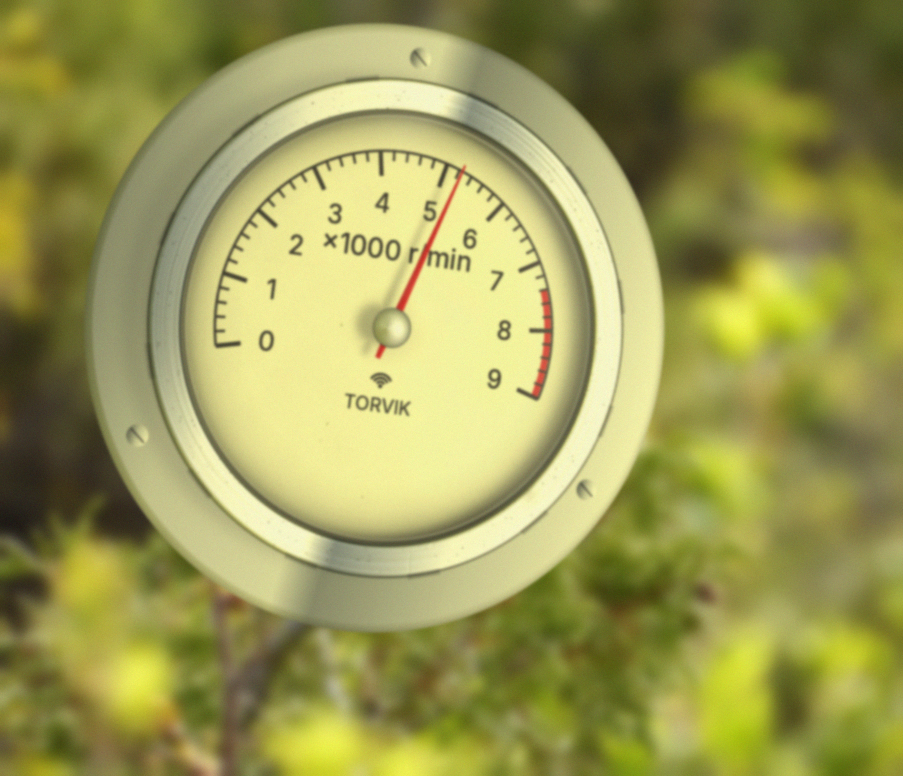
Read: 5200 (rpm)
